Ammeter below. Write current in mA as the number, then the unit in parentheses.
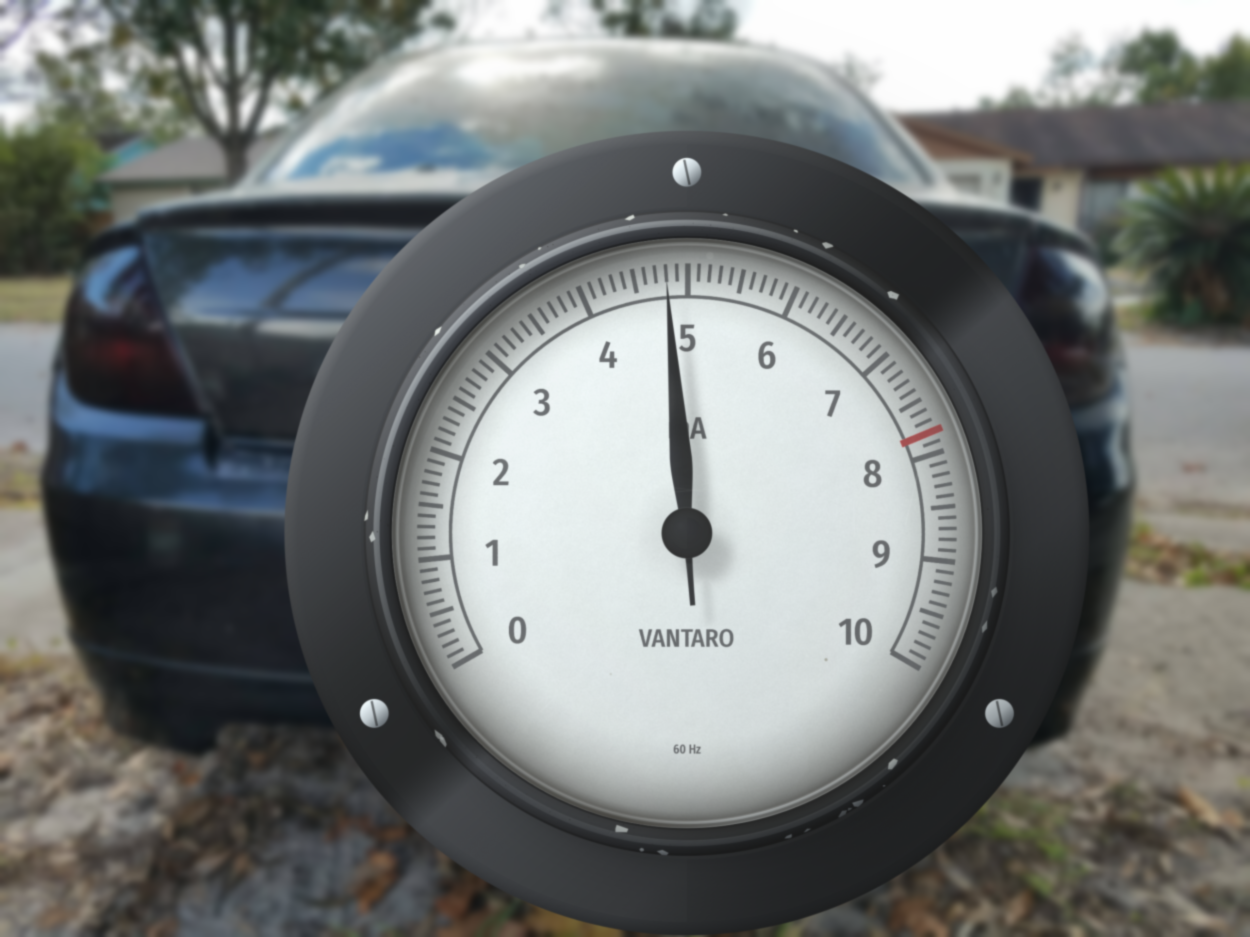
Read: 4.8 (mA)
